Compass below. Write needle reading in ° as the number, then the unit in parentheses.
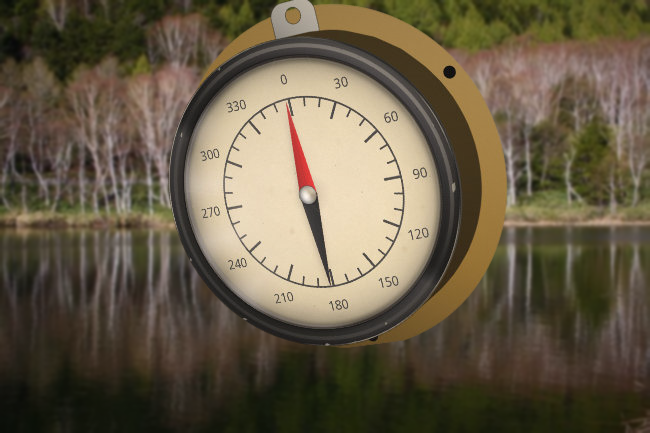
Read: 0 (°)
